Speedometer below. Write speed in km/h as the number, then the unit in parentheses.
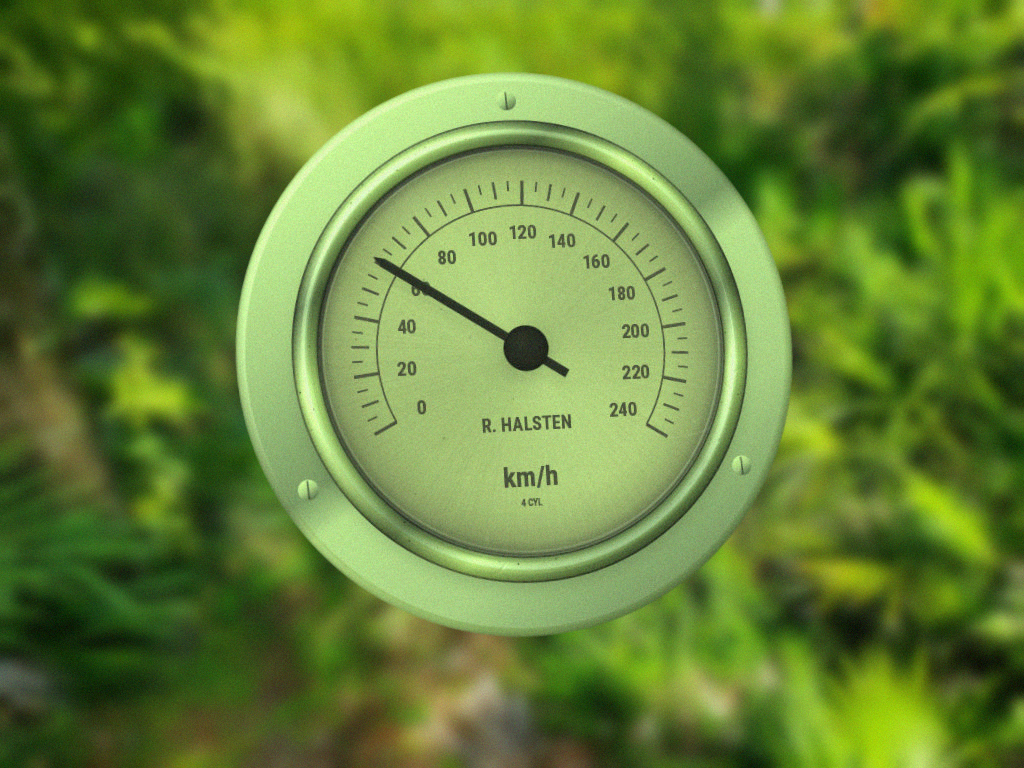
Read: 60 (km/h)
